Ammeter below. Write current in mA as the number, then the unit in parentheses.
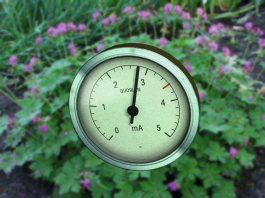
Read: 2.8 (mA)
